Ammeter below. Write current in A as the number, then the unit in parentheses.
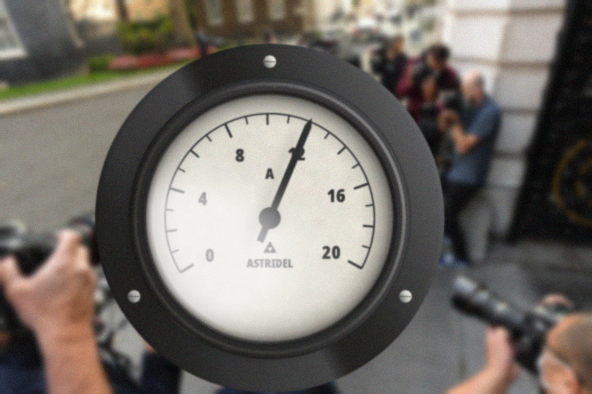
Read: 12 (A)
